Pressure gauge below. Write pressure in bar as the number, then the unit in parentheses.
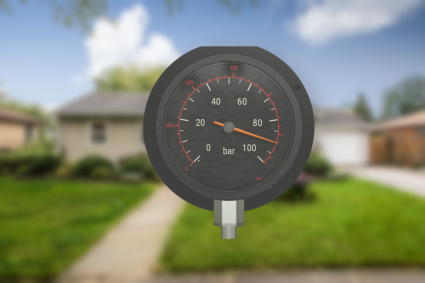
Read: 90 (bar)
